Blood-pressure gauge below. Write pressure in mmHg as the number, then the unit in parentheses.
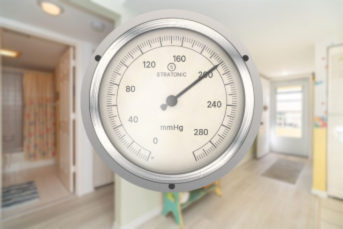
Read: 200 (mmHg)
